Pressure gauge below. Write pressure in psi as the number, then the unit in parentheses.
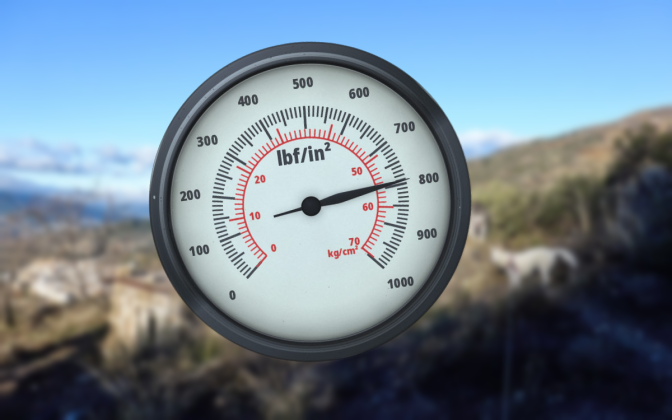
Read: 790 (psi)
